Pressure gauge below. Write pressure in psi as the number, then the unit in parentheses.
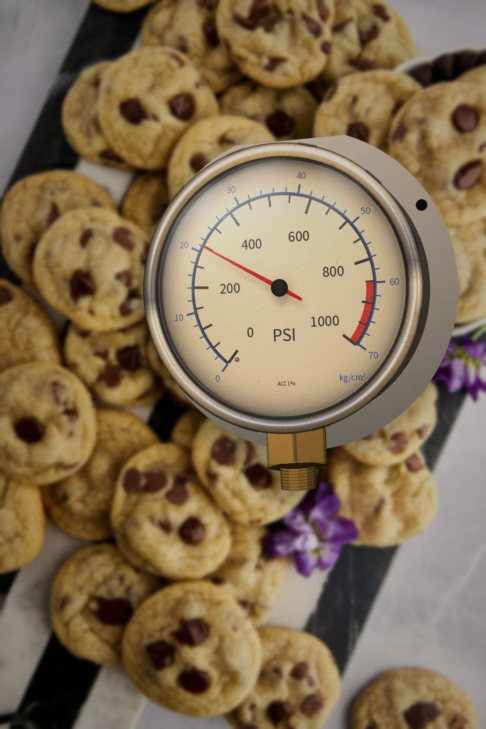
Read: 300 (psi)
